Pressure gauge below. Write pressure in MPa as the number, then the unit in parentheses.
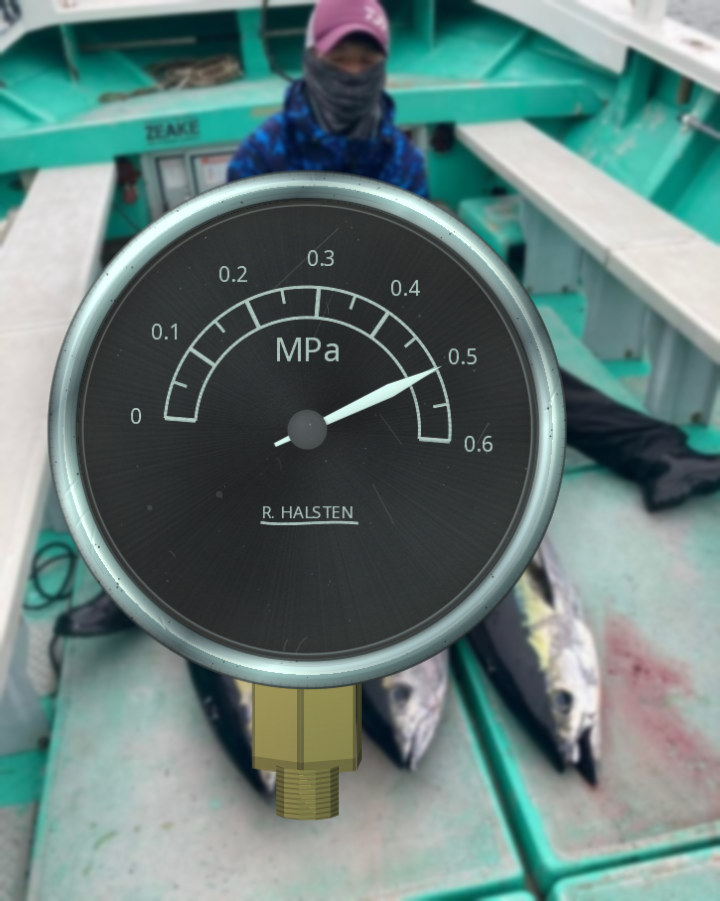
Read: 0.5 (MPa)
